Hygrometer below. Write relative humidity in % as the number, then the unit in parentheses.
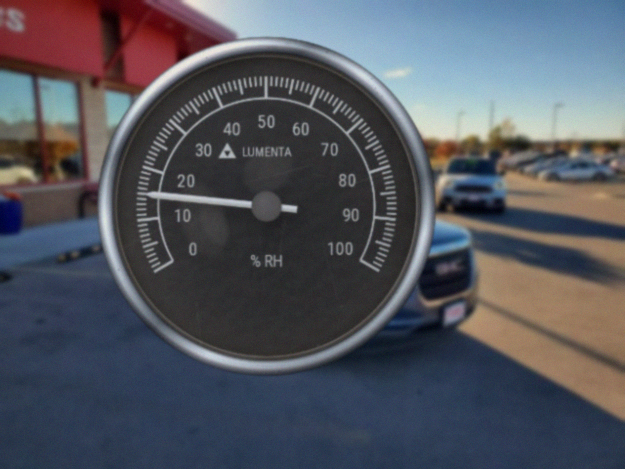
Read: 15 (%)
